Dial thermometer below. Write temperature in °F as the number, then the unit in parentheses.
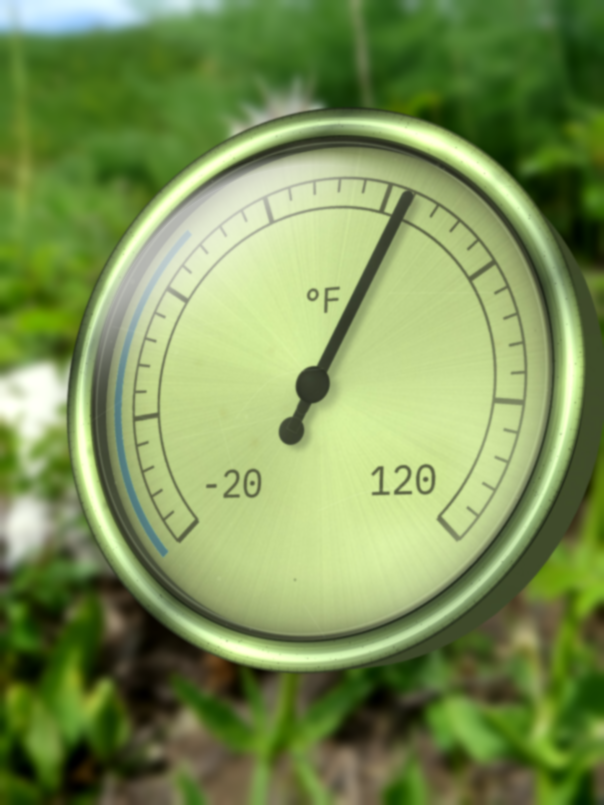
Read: 64 (°F)
